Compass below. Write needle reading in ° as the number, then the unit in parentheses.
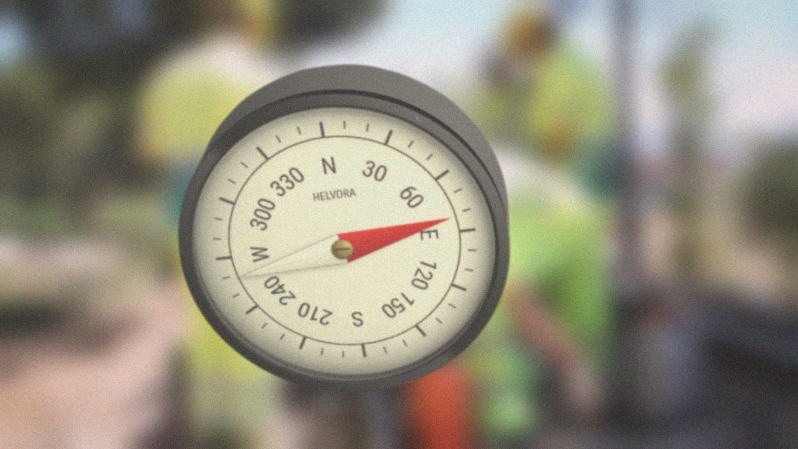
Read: 80 (°)
